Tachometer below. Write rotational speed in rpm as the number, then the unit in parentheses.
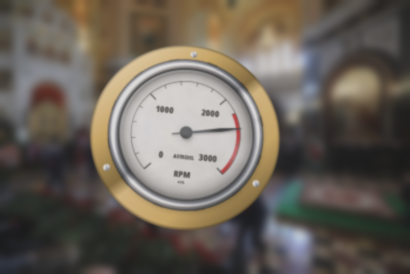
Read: 2400 (rpm)
